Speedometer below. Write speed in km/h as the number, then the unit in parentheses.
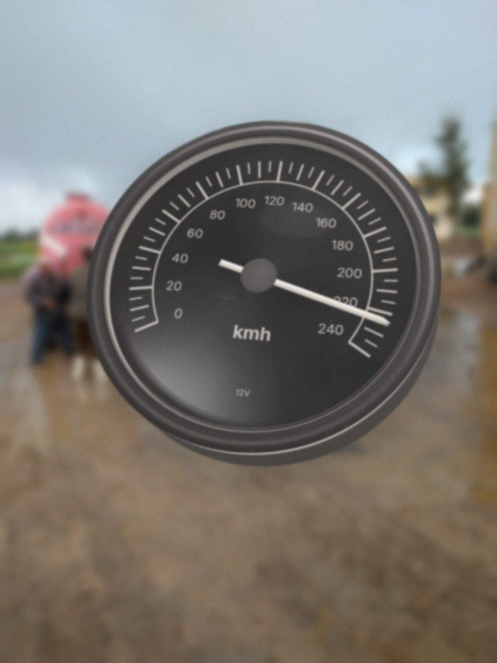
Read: 225 (km/h)
